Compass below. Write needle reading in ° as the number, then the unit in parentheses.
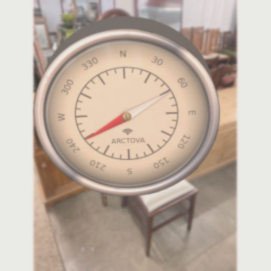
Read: 240 (°)
